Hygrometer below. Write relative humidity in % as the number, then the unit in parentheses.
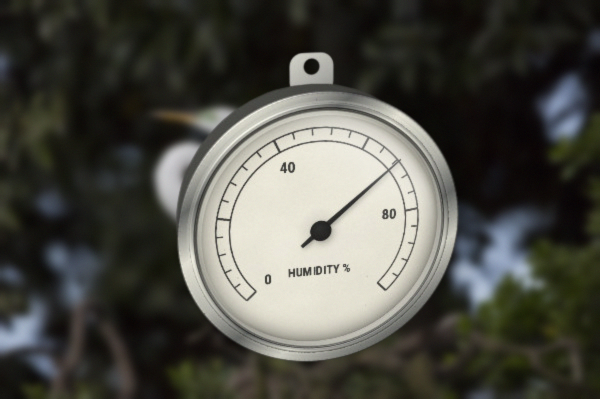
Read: 68 (%)
